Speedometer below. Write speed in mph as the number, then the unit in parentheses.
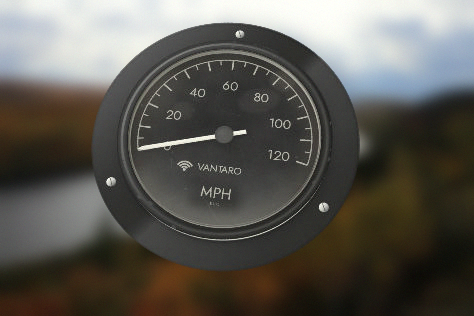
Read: 0 (mph)
